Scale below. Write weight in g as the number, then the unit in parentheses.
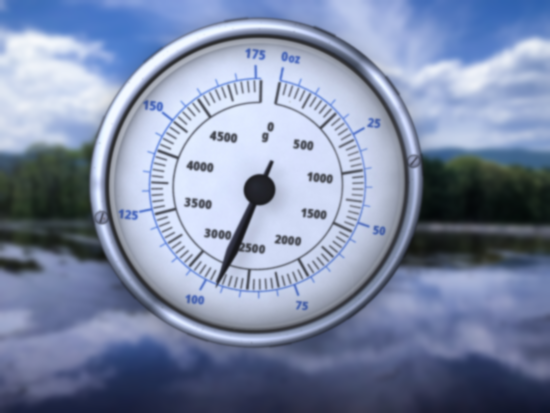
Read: 2750 (g)
